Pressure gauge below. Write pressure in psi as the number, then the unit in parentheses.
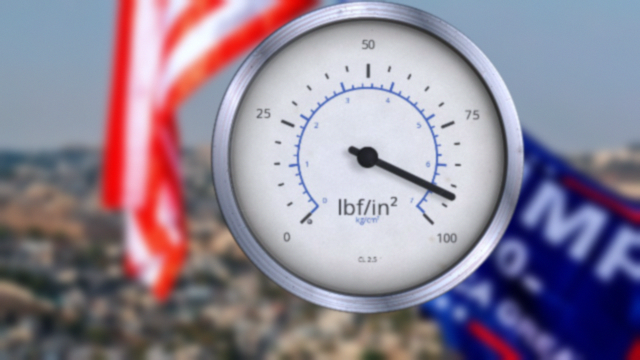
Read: 92.5 (psi)
